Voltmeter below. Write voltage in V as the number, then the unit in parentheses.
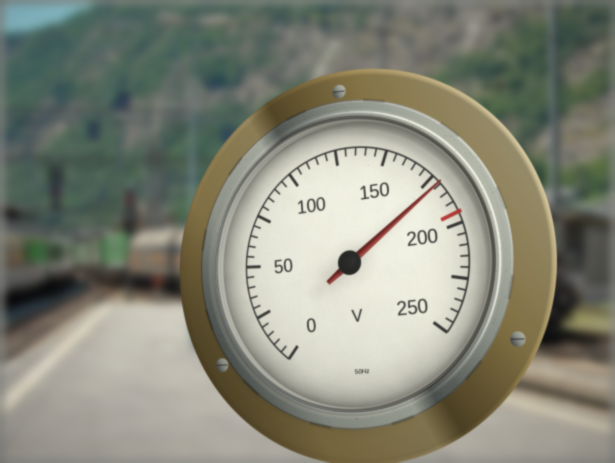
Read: 180 (V)
